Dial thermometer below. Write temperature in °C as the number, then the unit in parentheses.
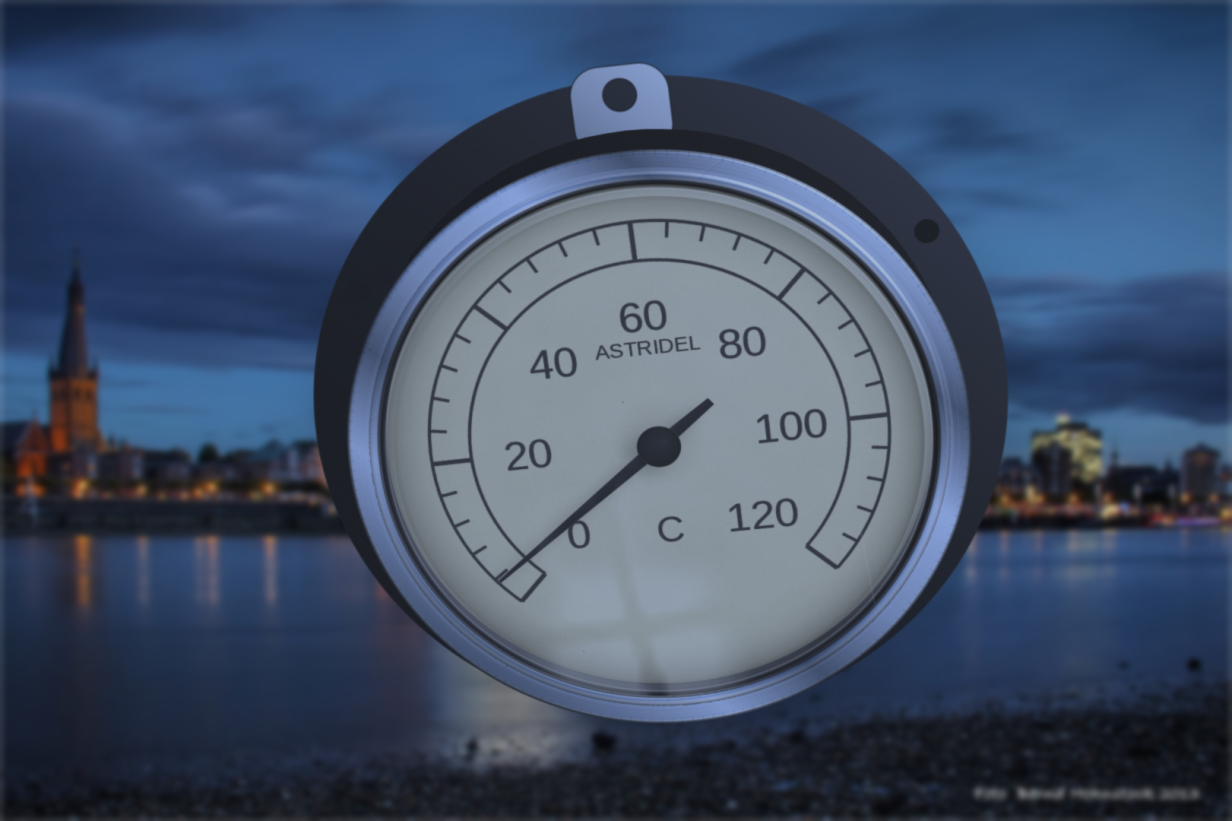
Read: 4 (°C)
